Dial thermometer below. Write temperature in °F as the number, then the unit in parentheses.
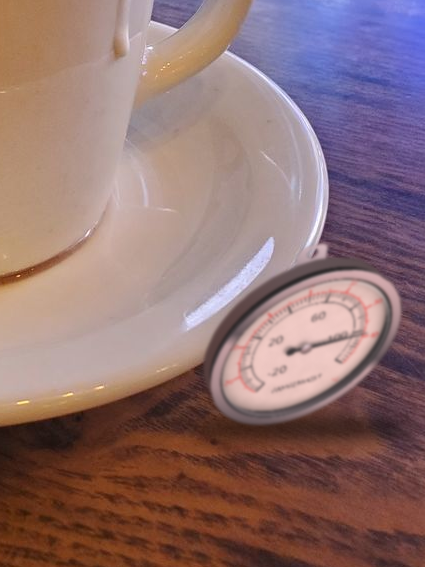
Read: 100 (°F)
